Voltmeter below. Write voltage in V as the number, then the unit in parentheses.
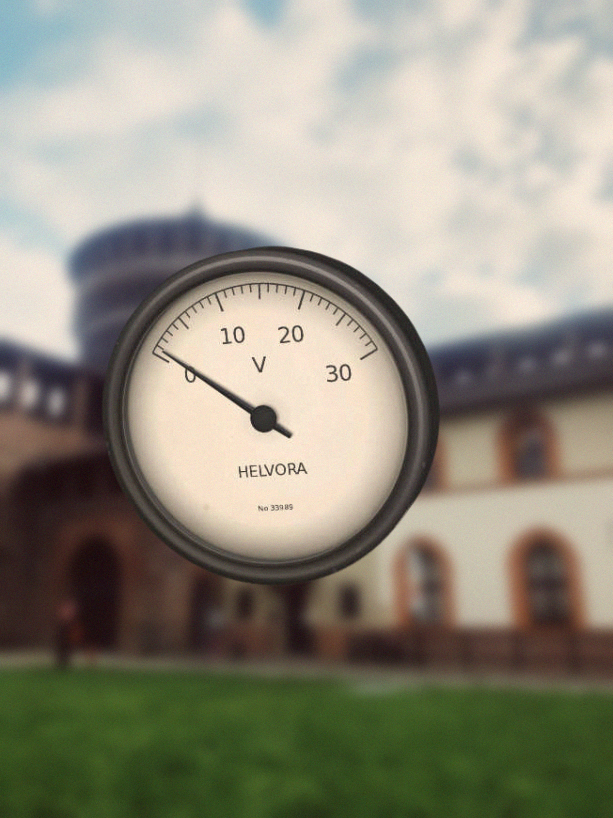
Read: 1 (V)
